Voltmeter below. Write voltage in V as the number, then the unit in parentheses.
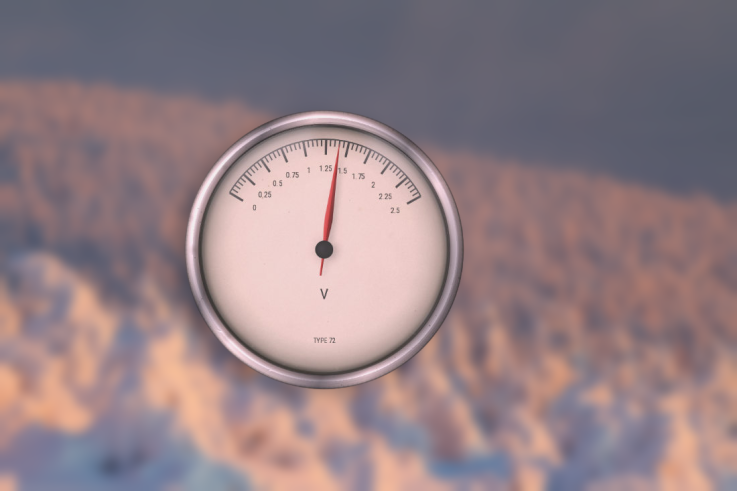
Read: 1.4 (V)
